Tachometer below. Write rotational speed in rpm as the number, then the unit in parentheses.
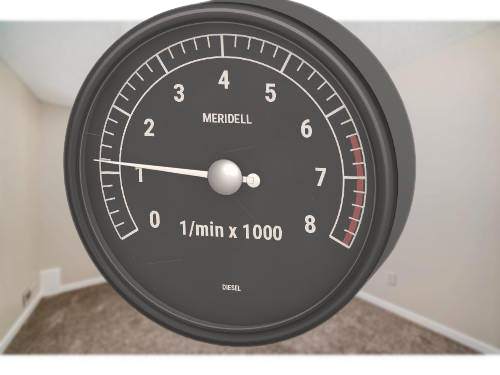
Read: 1200 (rpm)
